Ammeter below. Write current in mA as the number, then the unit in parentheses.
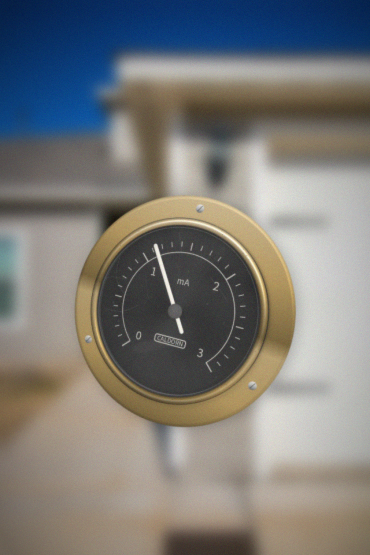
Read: 1.15 (mA)
